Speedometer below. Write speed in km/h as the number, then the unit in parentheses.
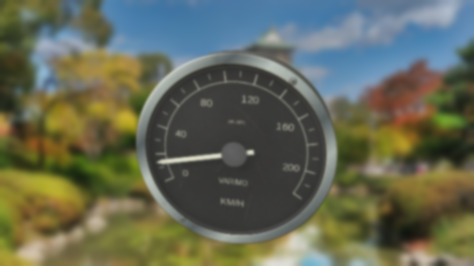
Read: 15 (km/h)
